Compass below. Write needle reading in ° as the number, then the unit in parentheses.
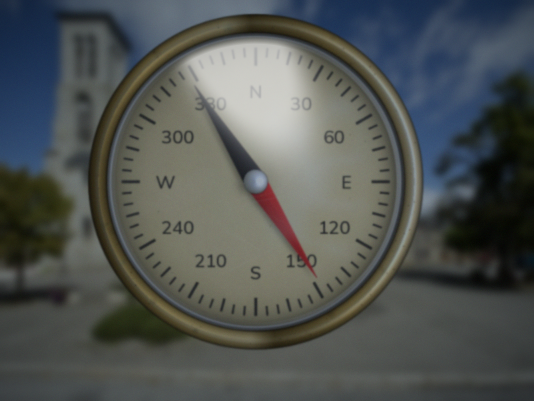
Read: 147.5 (°)
